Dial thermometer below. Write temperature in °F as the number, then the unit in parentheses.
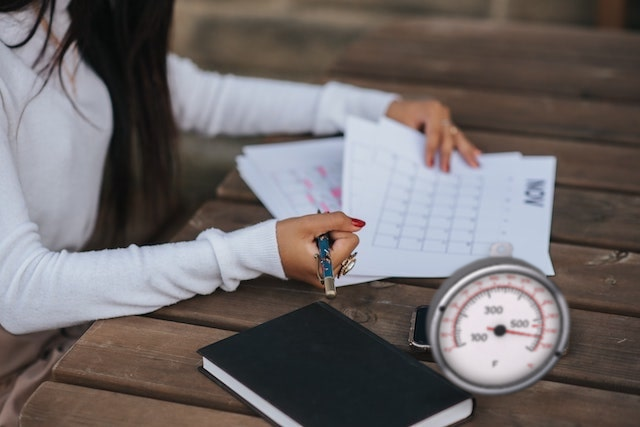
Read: 550 (°F)
